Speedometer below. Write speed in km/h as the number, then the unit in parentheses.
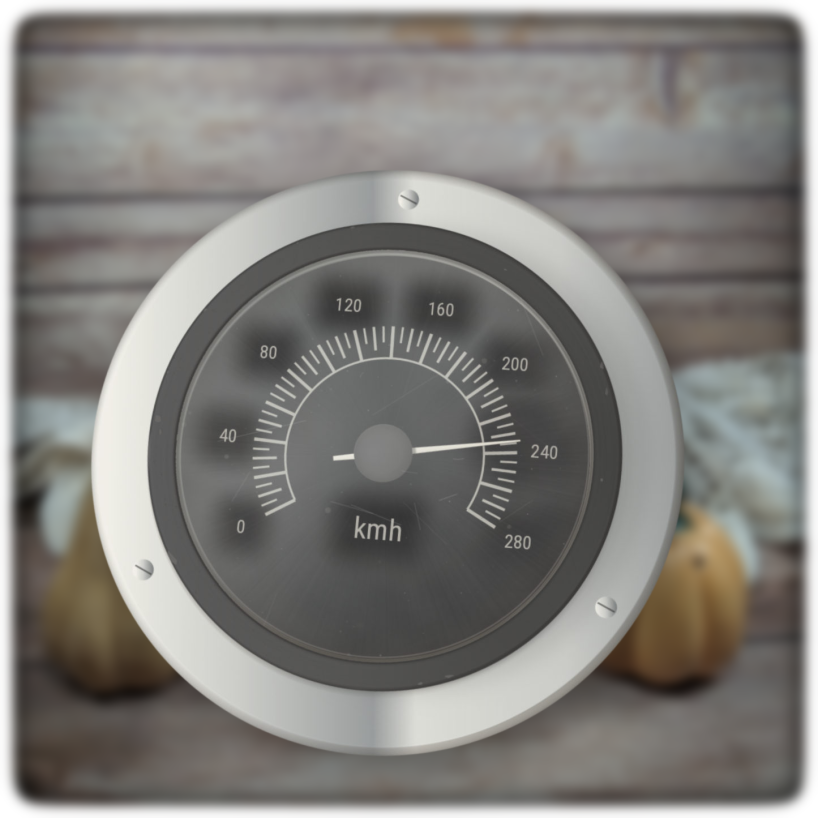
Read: 235 (km/h)
